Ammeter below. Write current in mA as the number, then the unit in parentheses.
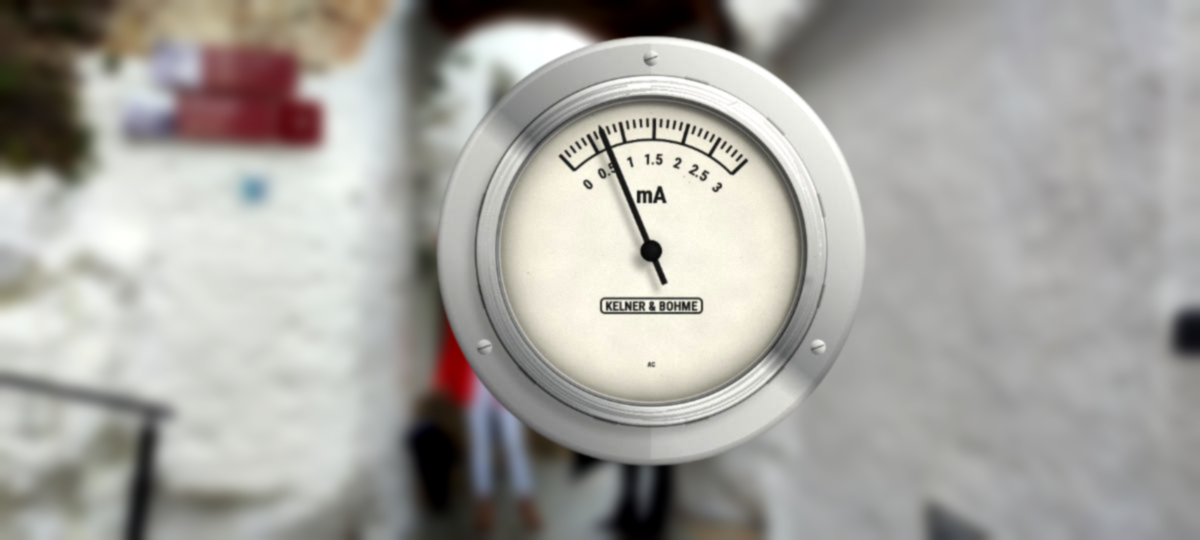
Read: 0.7 (mA)
